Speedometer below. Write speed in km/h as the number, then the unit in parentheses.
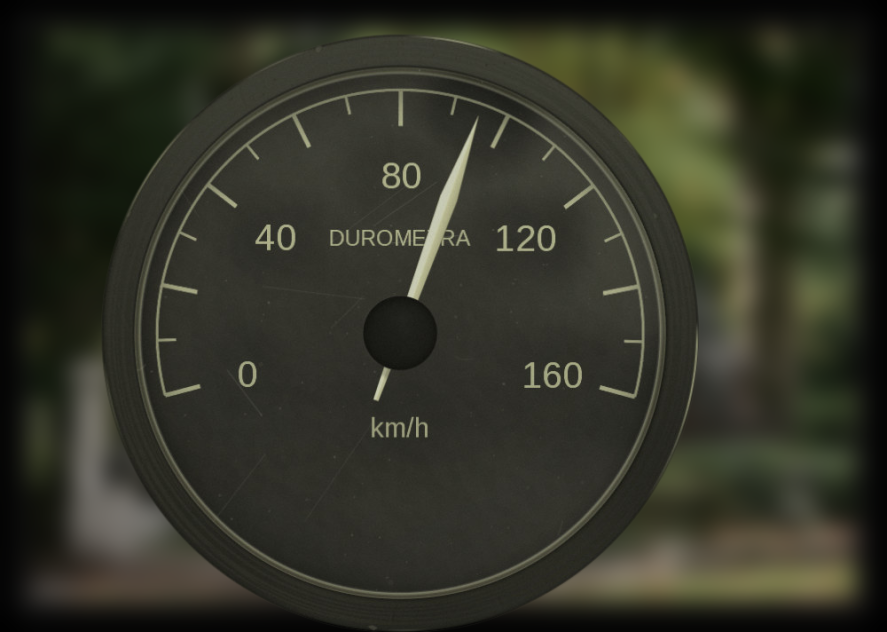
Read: 95 (km/h)
